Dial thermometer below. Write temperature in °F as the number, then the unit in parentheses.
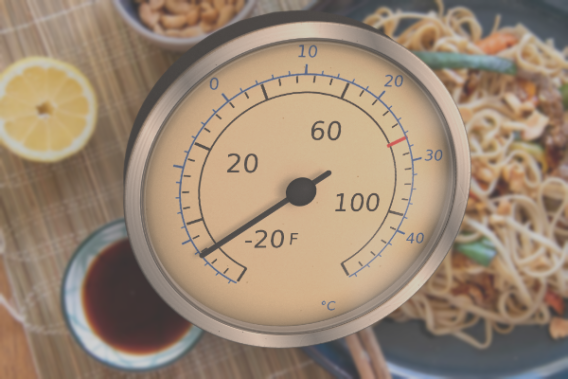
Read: -8 (°F)
